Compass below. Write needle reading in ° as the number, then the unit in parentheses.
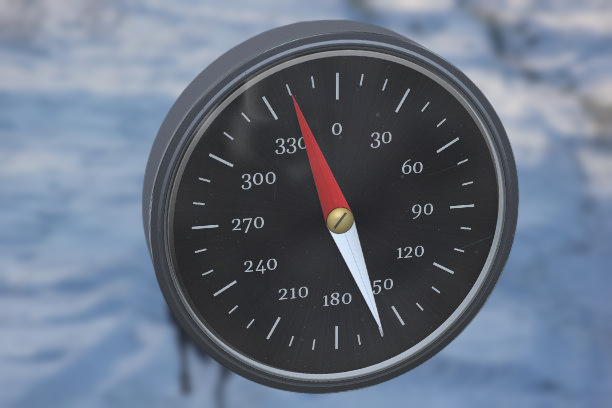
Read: 340 (°)
